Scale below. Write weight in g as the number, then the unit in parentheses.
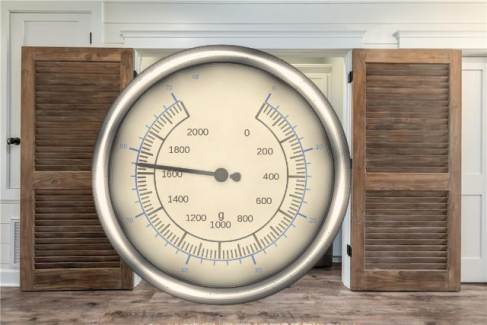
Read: 1640 (g)
